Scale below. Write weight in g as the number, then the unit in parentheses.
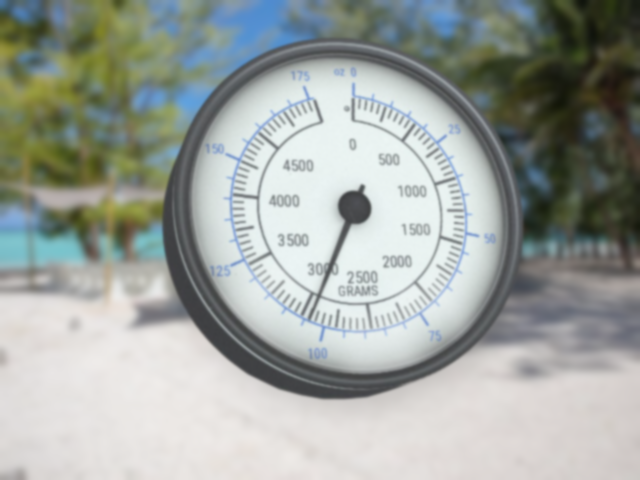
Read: 2950 (g)
